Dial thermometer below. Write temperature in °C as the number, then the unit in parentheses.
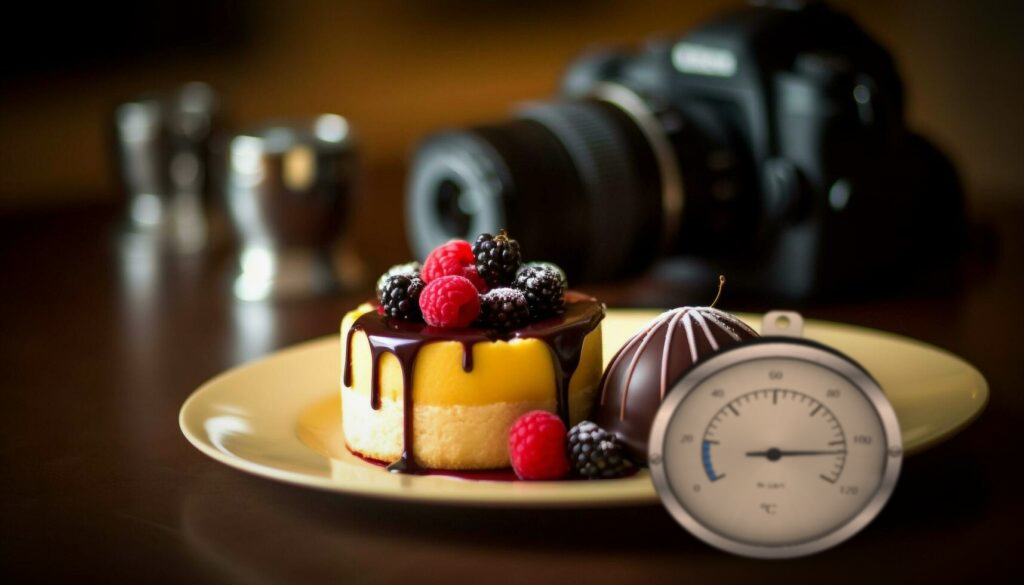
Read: 104 (°C)
